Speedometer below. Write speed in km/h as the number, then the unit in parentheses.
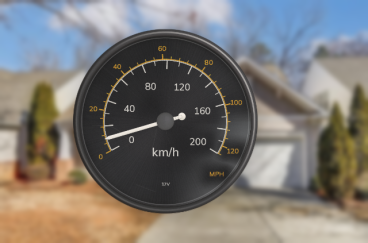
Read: 10 (km/h)
